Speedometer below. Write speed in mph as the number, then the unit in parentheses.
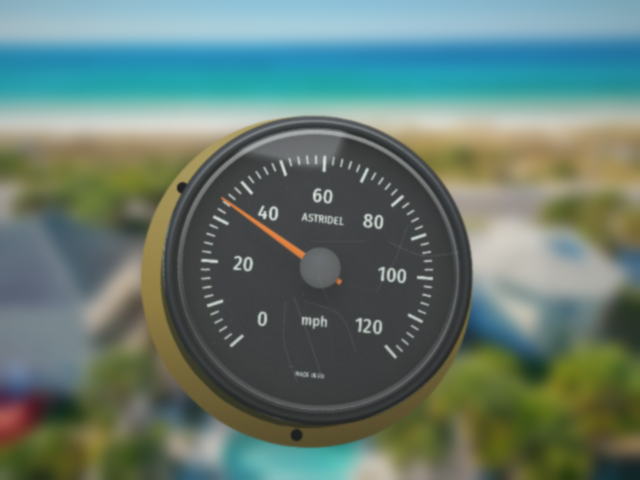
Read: 34 (mph)
